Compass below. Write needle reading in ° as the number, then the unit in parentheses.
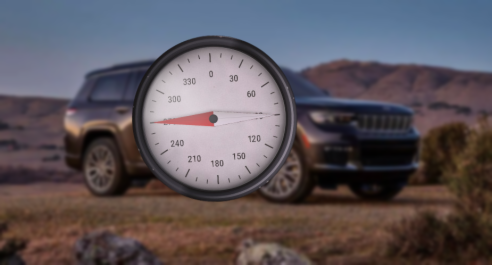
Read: 270 (°)
